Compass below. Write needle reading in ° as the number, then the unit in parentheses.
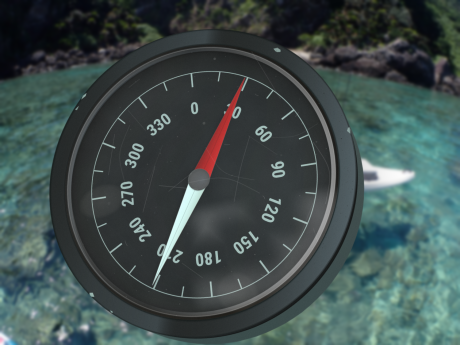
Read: 30 (°)
